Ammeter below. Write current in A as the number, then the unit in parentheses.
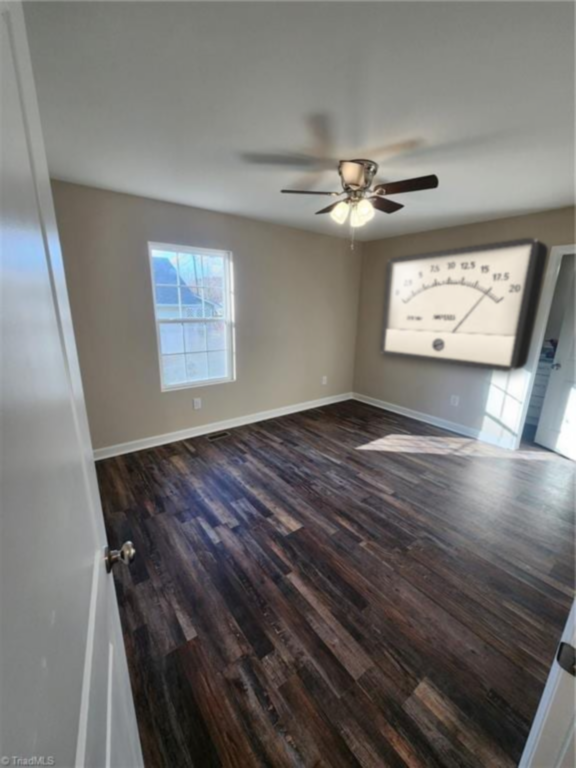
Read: 17.5 (A)
